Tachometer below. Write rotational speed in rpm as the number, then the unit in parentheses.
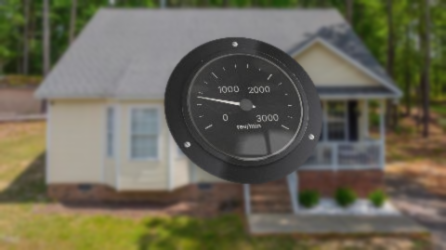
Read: 500 (rpm)
